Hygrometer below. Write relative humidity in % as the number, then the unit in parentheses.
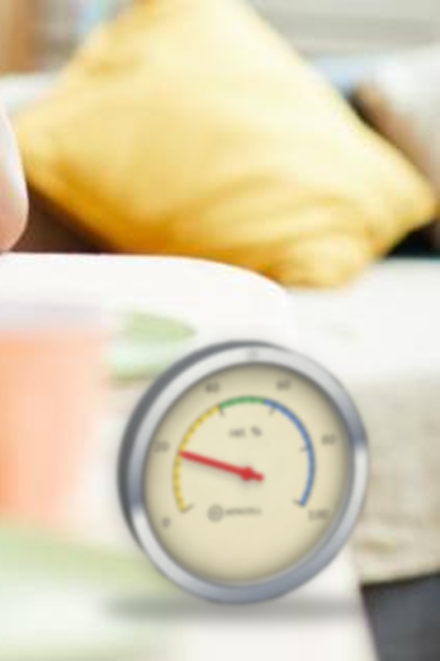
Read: 20 (%)
